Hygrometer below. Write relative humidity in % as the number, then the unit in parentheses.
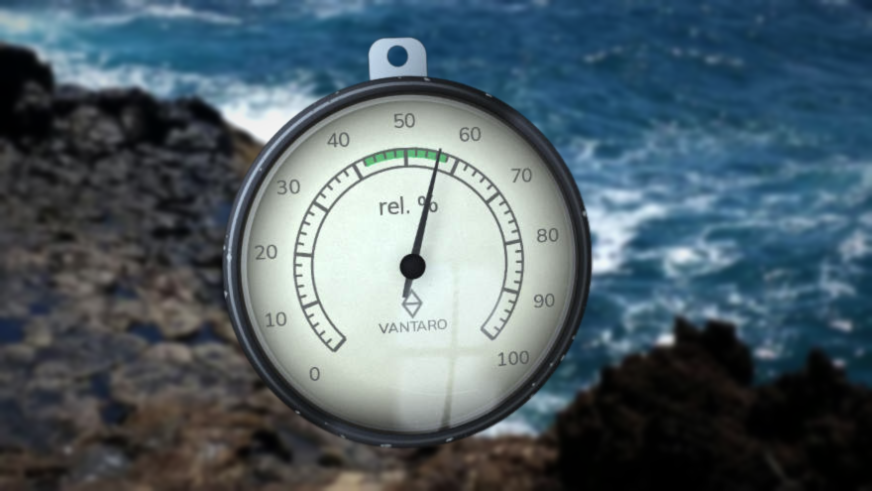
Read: 56 (%)
